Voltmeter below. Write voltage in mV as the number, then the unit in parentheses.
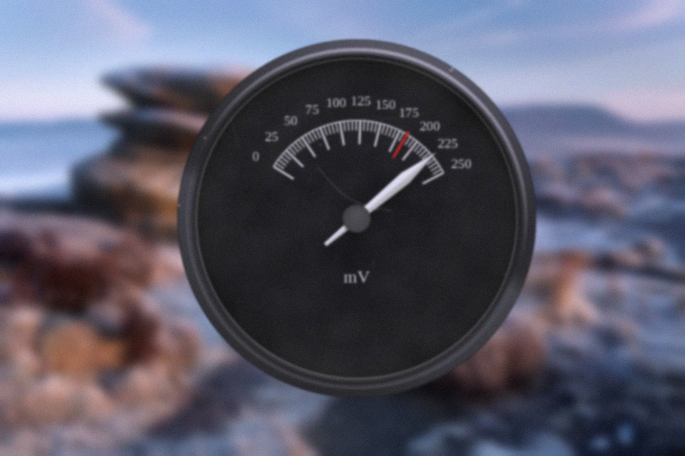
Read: 225 (mV)
